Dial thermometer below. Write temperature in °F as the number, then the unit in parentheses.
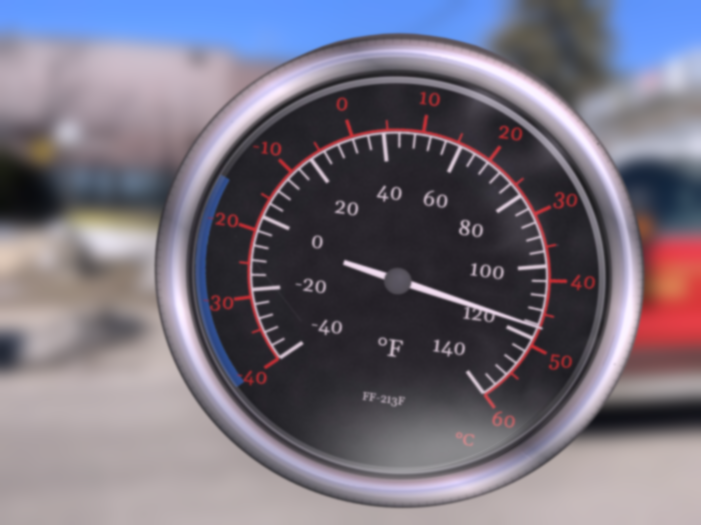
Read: 116 (°F)
